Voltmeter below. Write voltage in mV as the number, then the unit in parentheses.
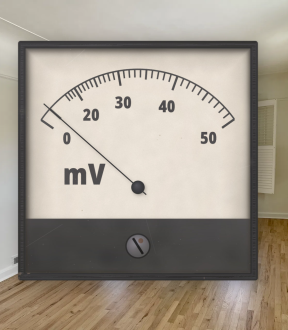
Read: 10 (mV)
